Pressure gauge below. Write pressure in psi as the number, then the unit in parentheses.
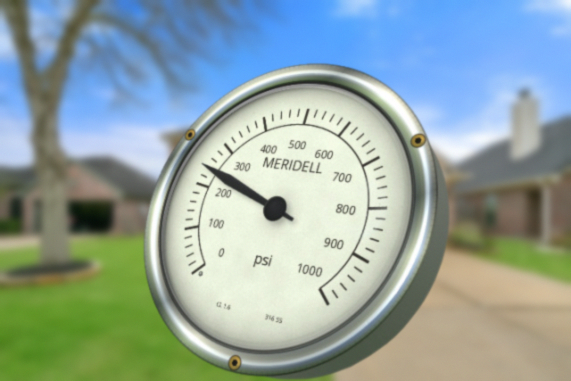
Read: 240 (psi)
